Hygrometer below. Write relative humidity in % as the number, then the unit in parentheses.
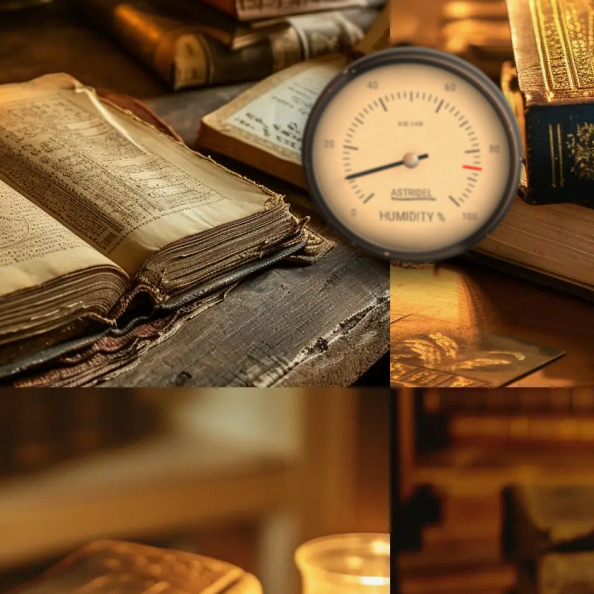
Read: 10 (%)
